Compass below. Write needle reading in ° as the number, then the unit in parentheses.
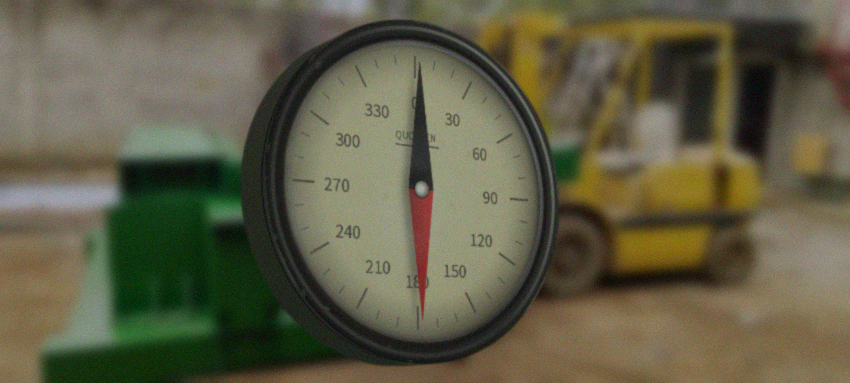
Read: 180 (°)
